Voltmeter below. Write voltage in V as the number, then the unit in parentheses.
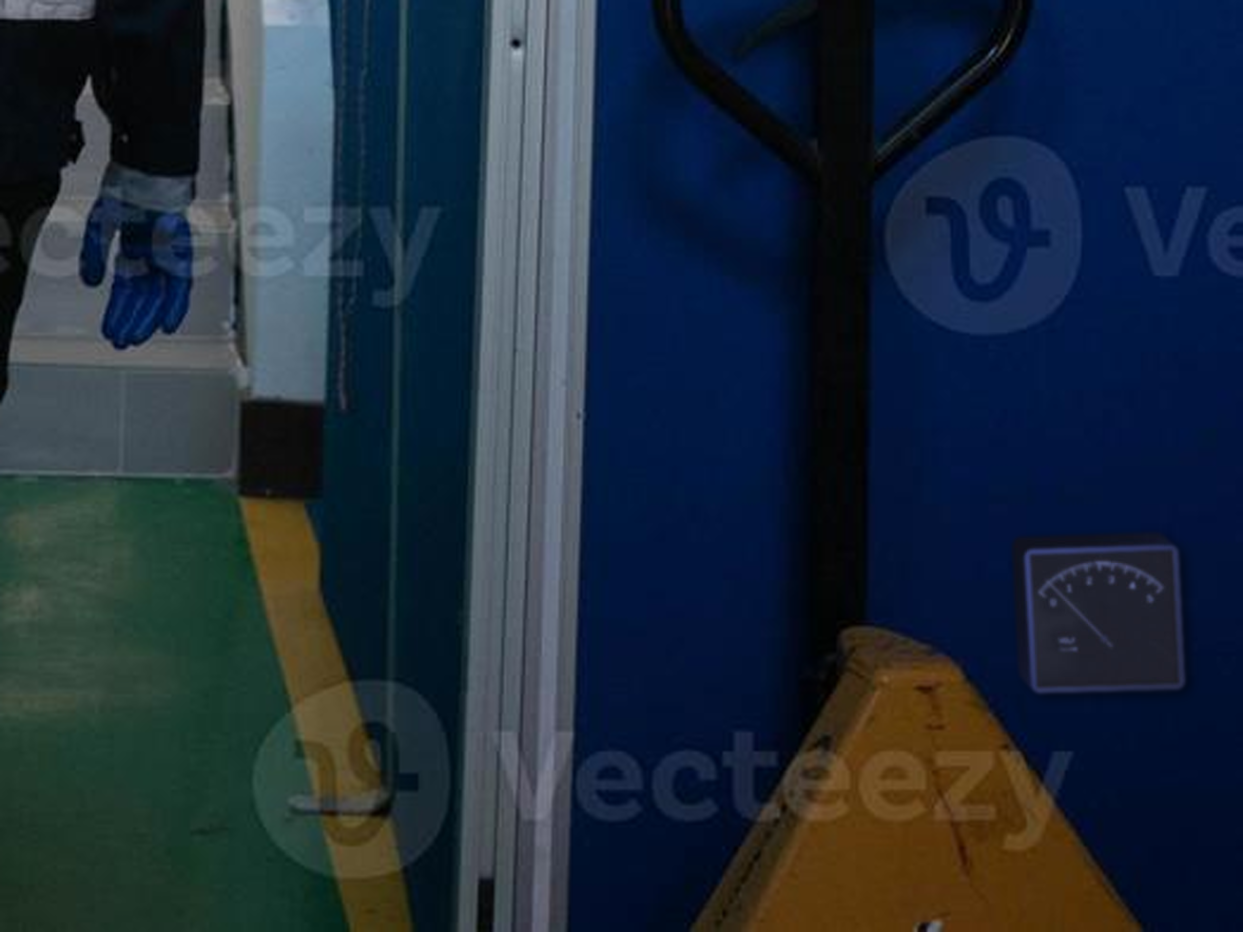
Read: 0.5 (V)
